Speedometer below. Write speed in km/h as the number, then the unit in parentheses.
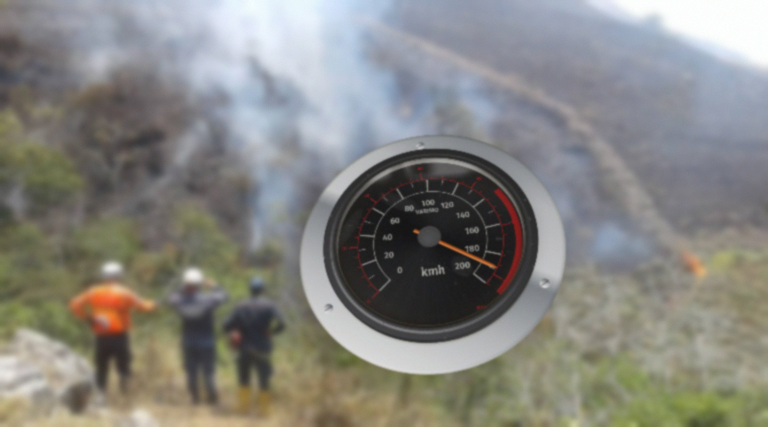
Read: 190 (km/h)
